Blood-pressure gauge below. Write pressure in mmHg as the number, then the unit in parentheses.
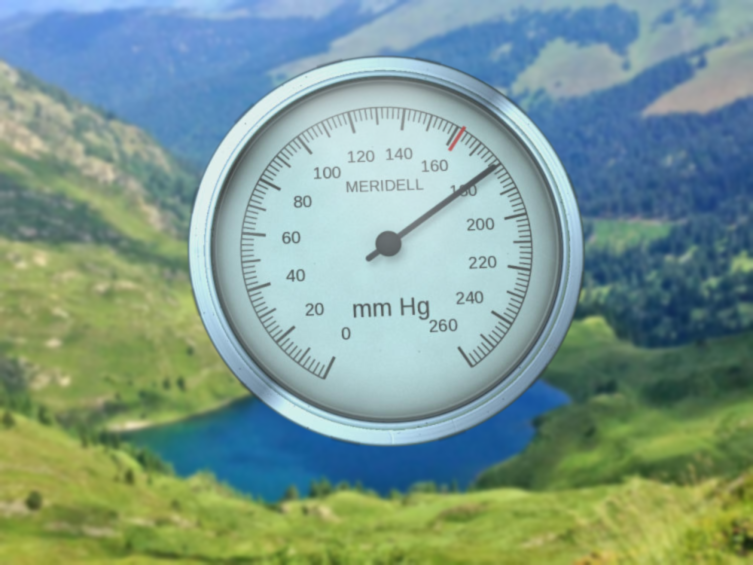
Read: 180 (mmHg)
